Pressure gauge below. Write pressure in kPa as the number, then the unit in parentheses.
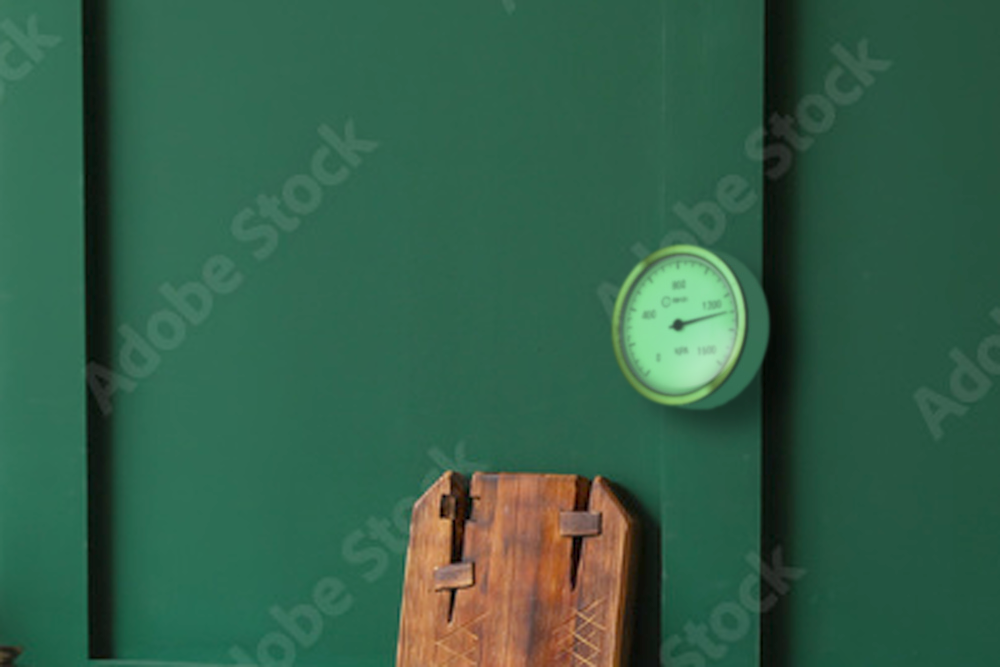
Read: 1300 (kPa)
